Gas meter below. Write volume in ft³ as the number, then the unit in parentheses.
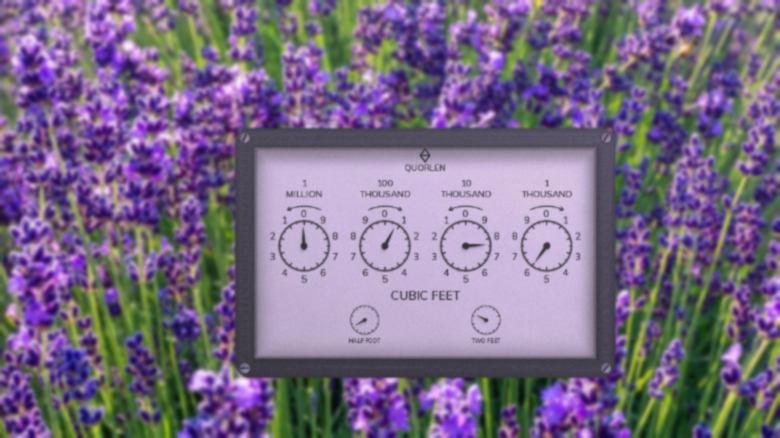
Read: 7600 (ft³)
